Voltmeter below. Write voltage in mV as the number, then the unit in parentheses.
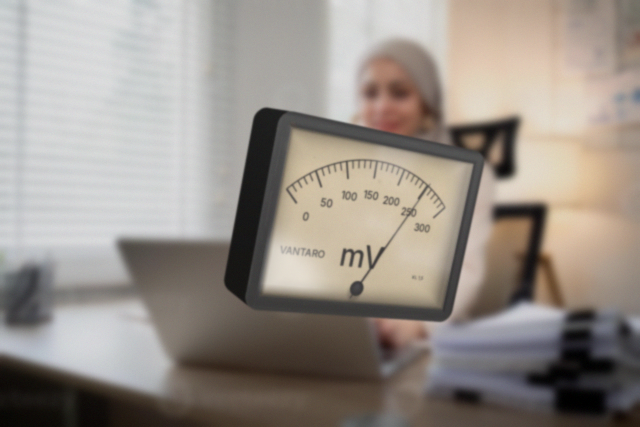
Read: 250 (mV)
